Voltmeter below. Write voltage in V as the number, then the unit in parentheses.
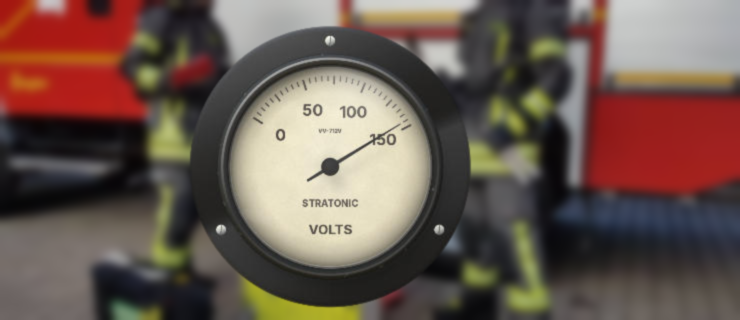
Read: 145 (V)
